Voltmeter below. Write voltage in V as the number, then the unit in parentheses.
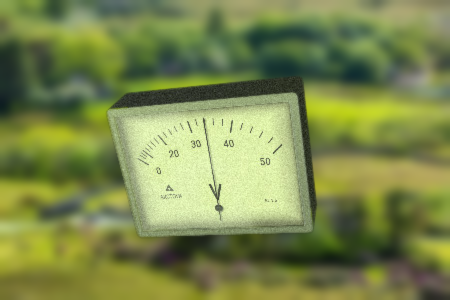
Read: 34 (V)
